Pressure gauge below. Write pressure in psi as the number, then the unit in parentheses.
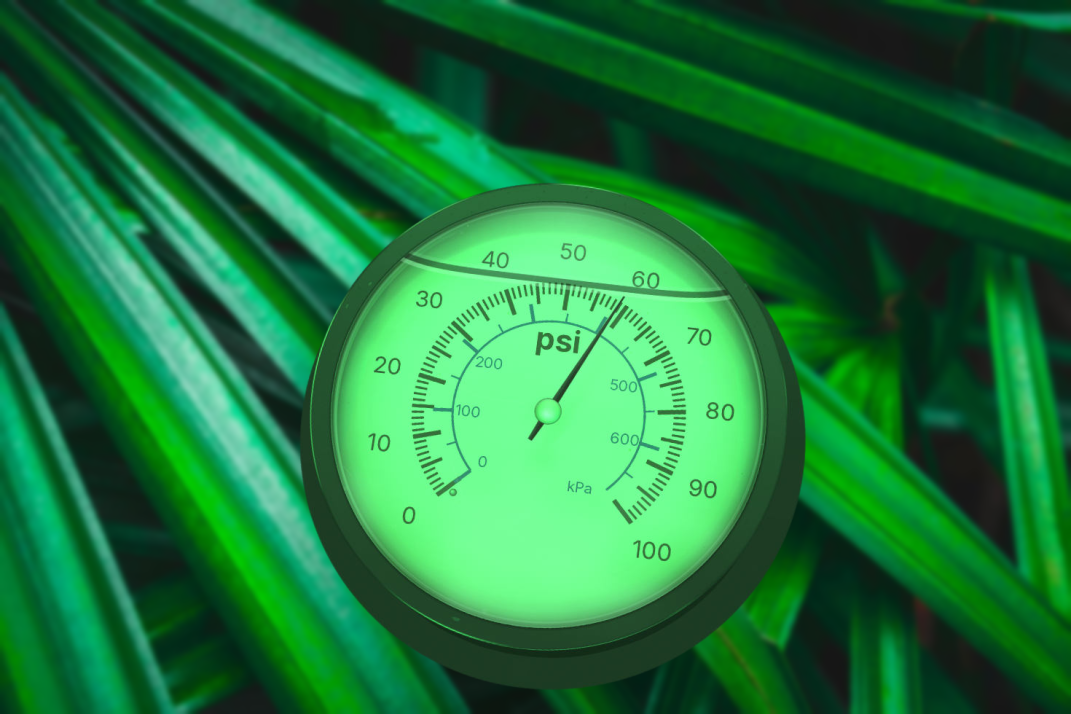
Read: 59 (psi)
